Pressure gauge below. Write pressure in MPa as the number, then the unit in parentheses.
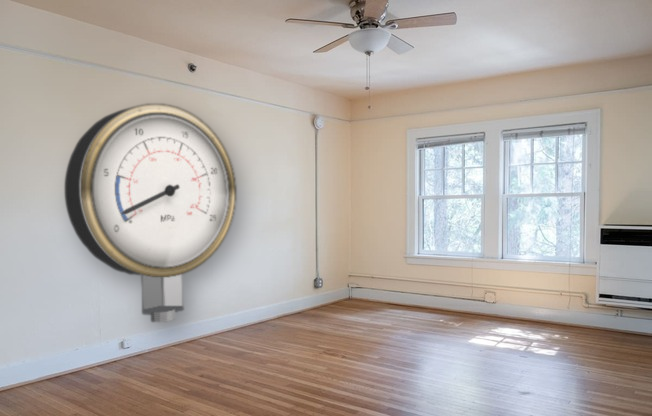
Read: 1 (MPa)
